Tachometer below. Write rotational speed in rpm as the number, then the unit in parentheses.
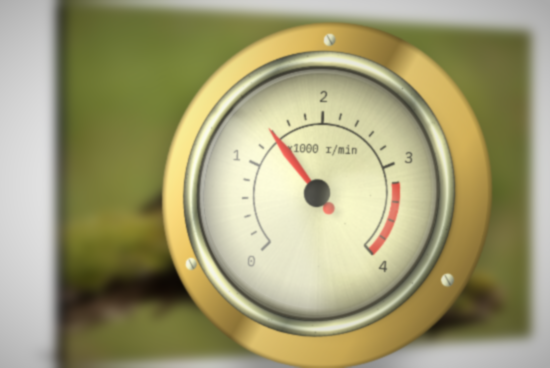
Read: 1400 (rpm)
